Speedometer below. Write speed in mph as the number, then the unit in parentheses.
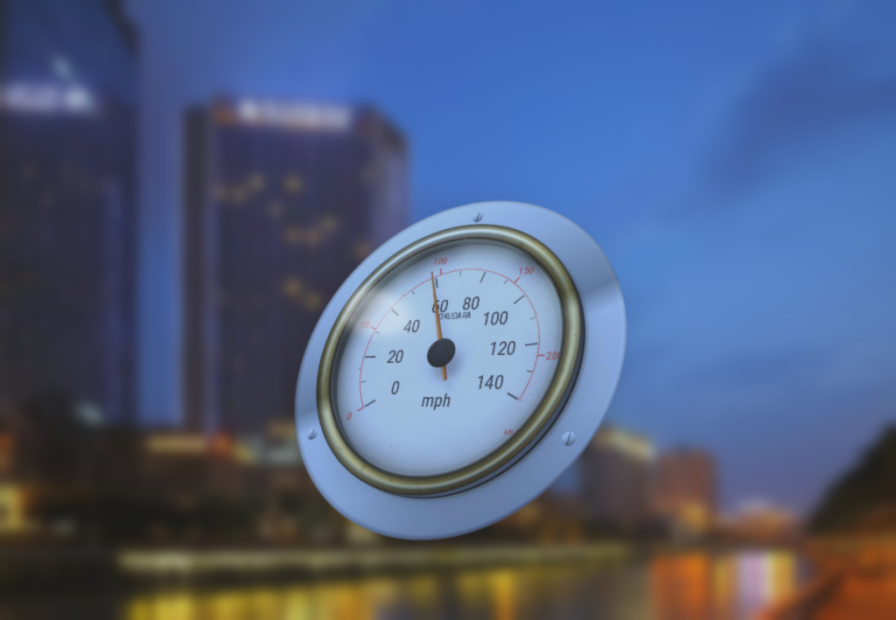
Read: 60 (mph)
